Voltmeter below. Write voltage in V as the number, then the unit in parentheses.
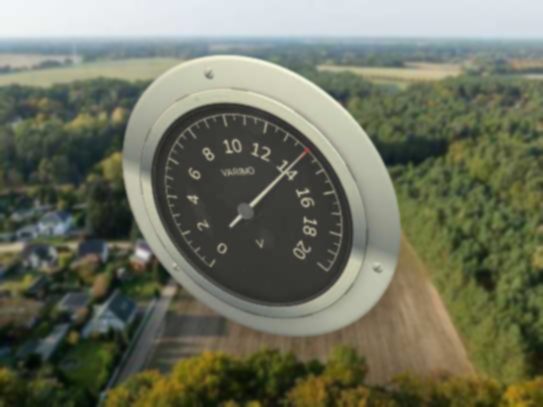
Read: 14 (V)
